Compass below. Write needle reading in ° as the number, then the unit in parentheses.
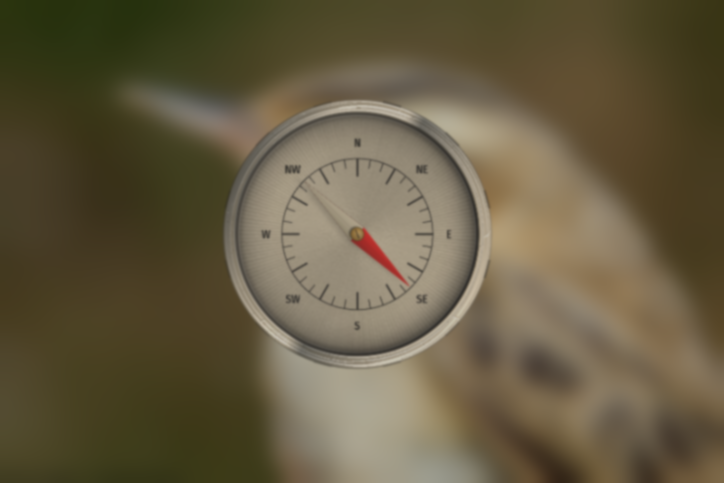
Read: 135 (°)
